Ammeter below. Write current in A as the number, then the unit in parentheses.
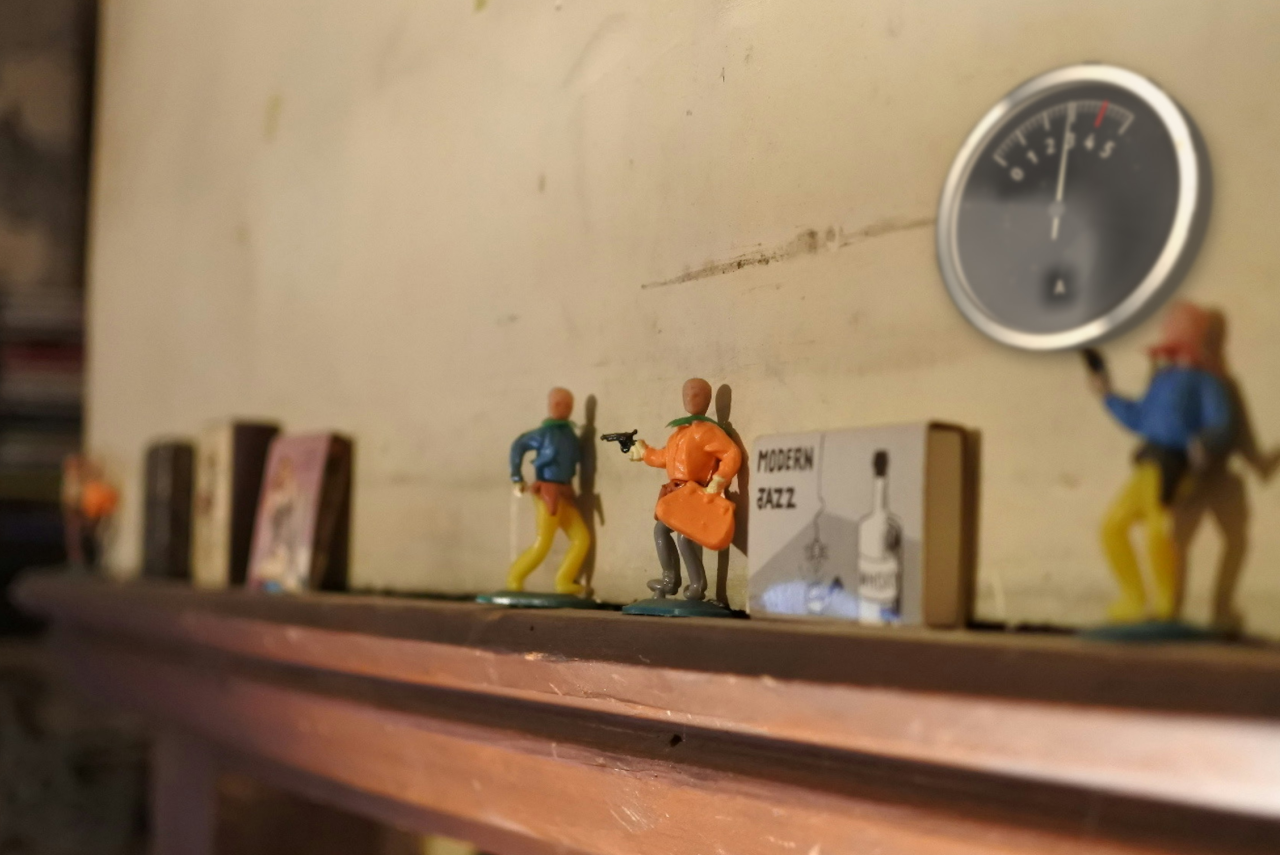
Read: 3 (A)
